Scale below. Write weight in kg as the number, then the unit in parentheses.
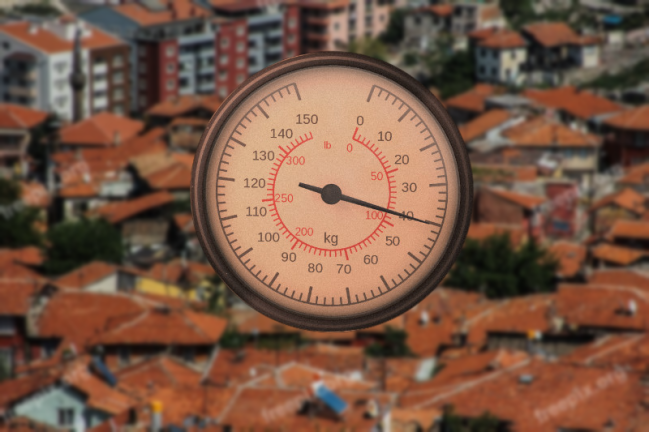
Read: 40 (kg)
